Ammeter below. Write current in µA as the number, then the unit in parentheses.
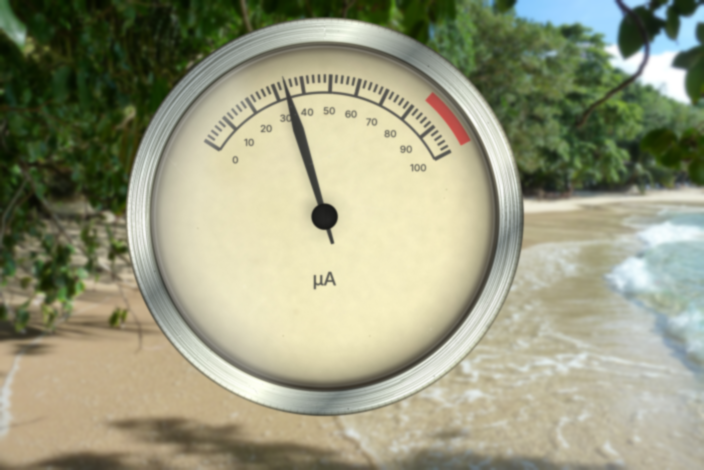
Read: 34 (µA)
